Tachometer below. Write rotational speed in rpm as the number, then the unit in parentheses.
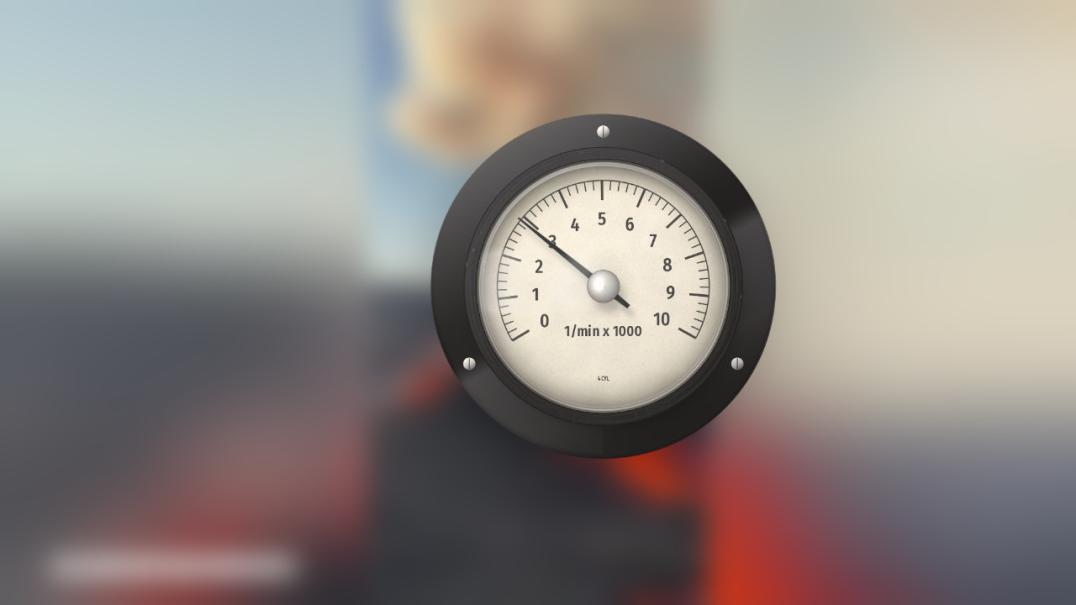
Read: 2900 (rpm)
